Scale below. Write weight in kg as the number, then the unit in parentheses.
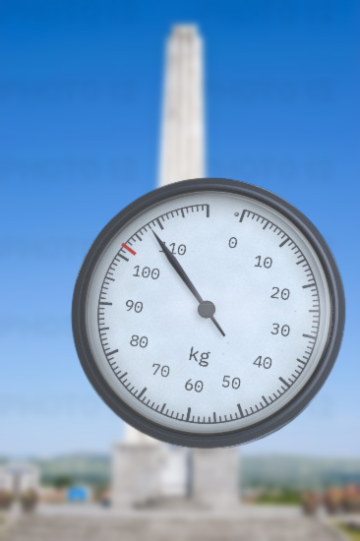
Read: 108 (kg)
